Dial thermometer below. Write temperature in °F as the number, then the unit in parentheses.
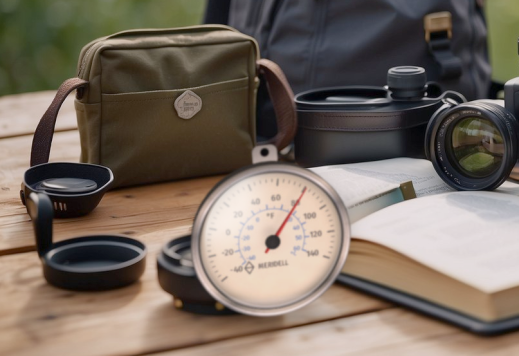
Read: 80 (°F)
